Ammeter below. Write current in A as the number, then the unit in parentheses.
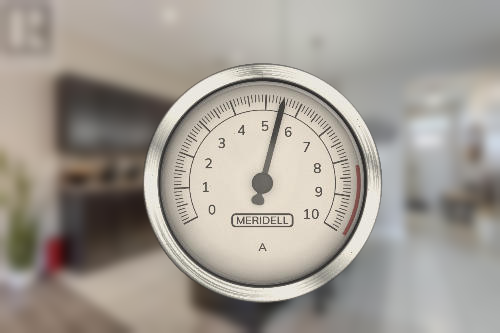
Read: 5.5 (A)
